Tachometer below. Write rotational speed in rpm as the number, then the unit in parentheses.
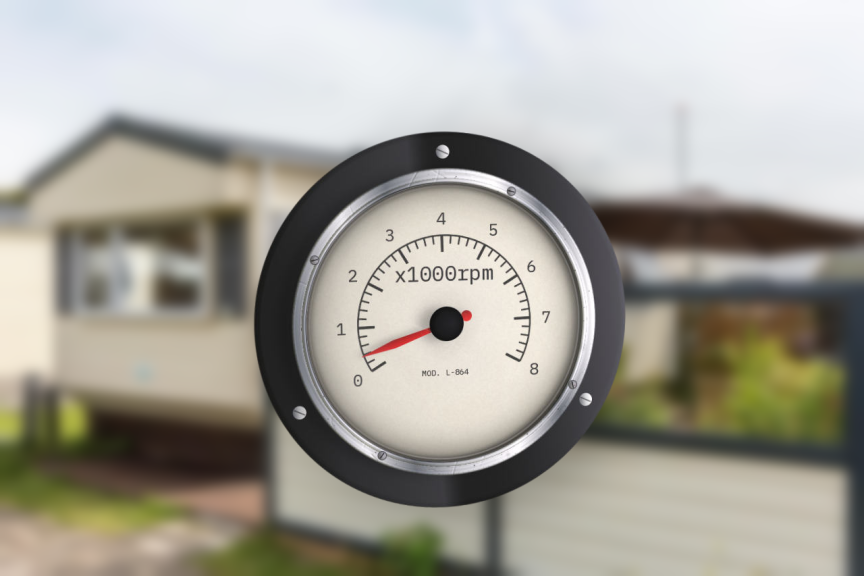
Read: 400 (rpm)
